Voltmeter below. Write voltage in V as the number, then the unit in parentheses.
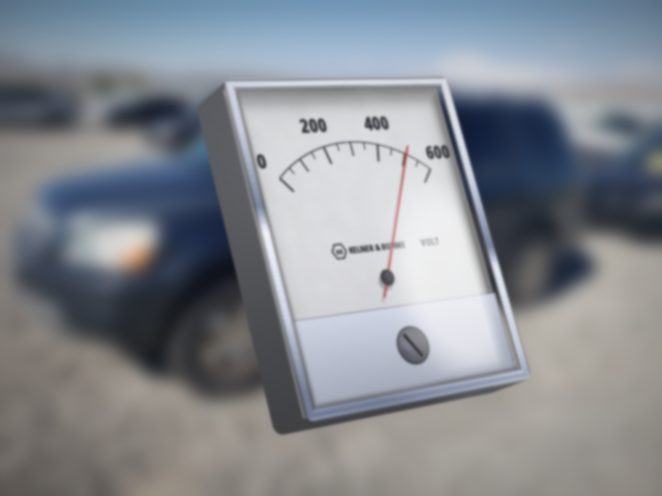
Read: 500 (V)
